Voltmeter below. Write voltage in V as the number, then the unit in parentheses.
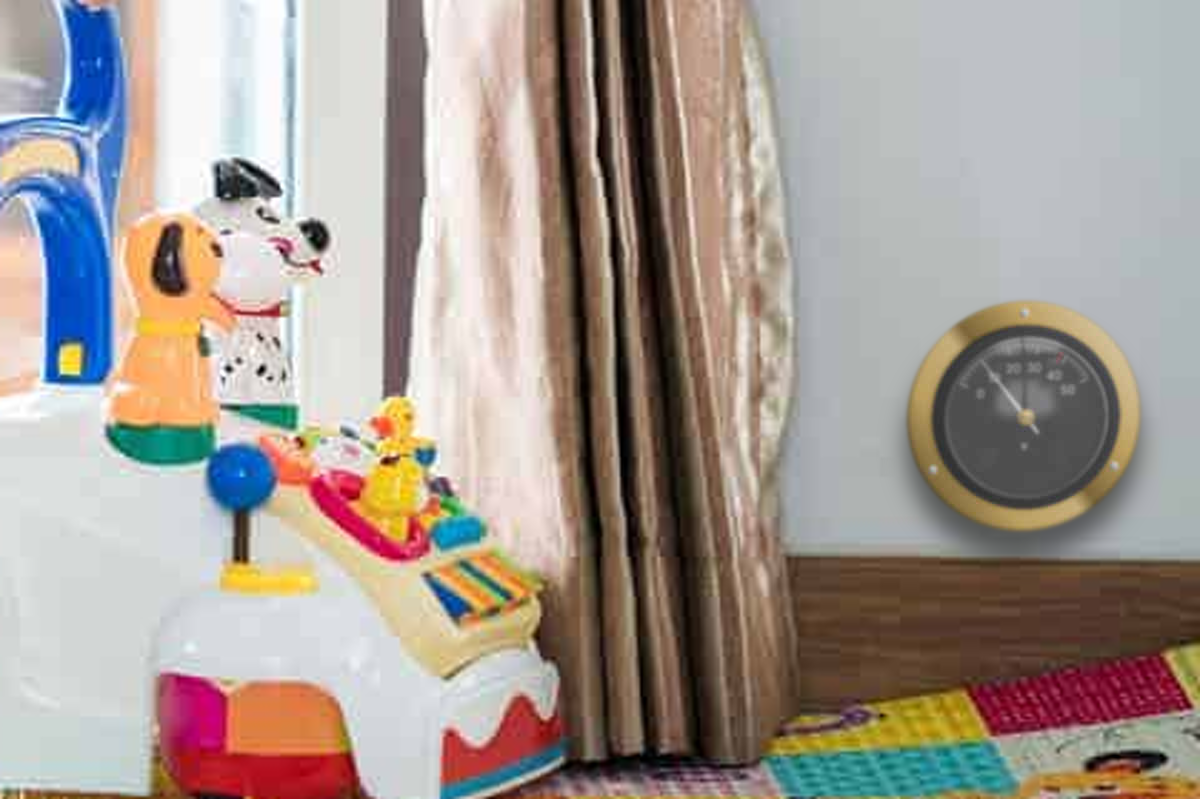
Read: 10 (V)
